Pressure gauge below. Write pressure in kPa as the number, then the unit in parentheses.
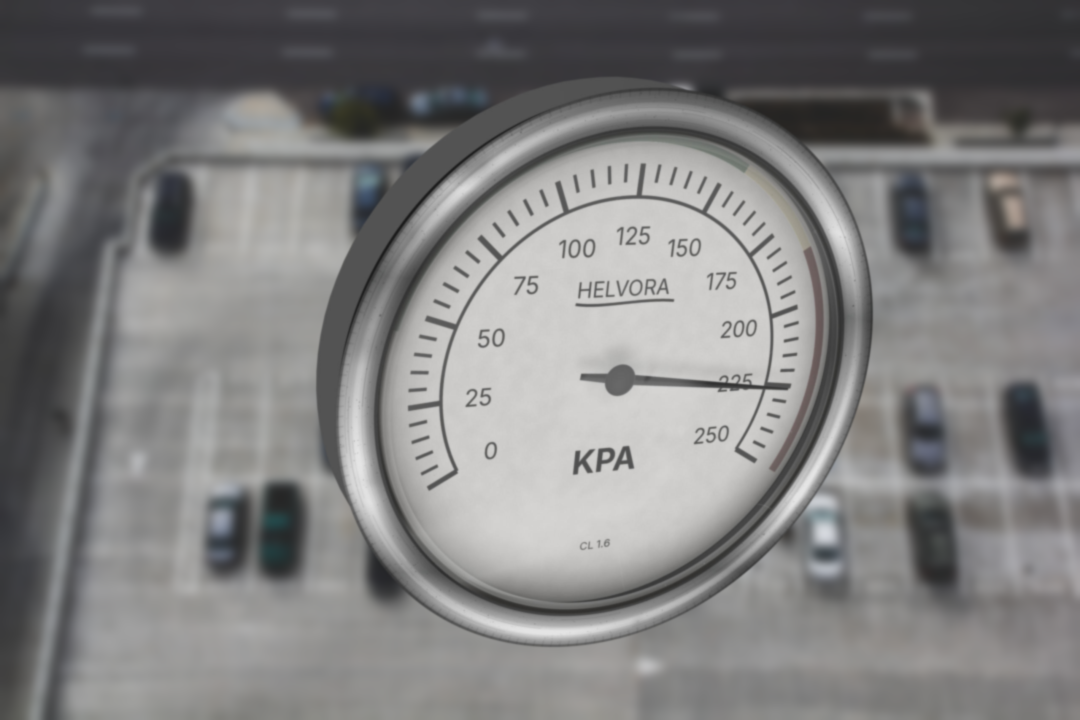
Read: 225 (kPa)
